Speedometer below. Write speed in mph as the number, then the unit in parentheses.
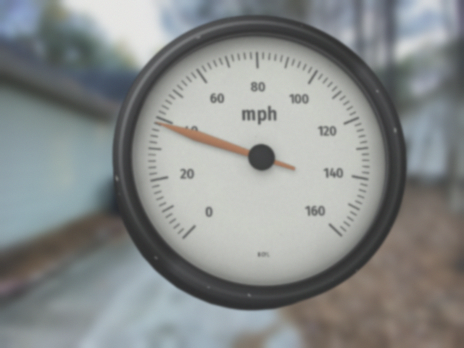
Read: 38 (mph)
